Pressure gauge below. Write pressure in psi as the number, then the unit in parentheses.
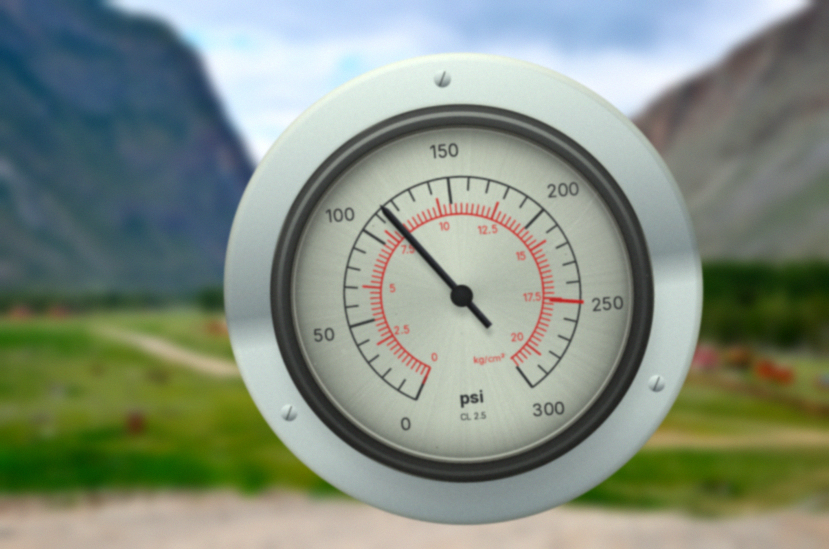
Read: 115 (psi)
